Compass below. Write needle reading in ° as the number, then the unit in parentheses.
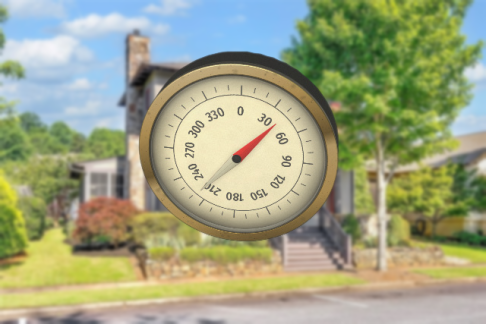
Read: 40 (°)
